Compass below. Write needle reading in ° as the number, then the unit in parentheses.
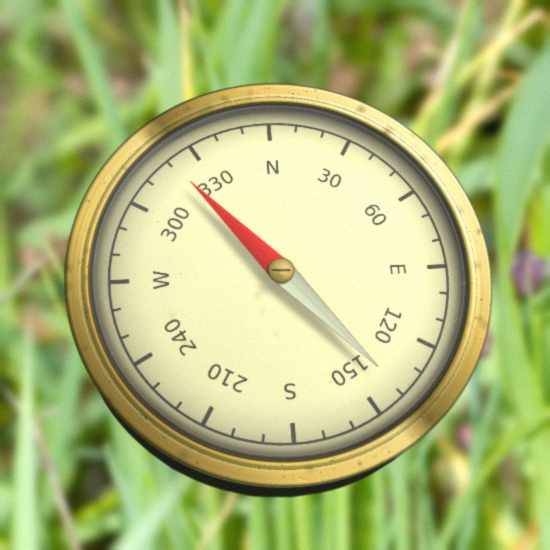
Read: 320 (°)
